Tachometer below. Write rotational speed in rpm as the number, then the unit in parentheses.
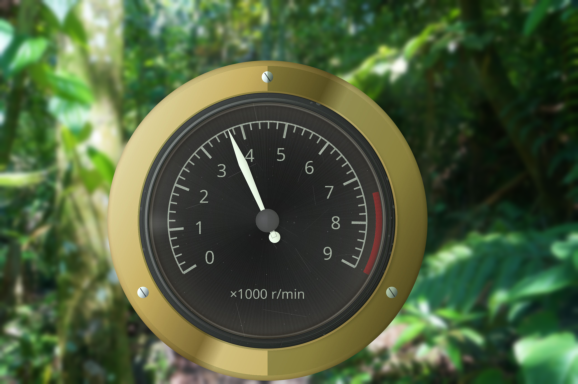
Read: 3700 (rpm)
